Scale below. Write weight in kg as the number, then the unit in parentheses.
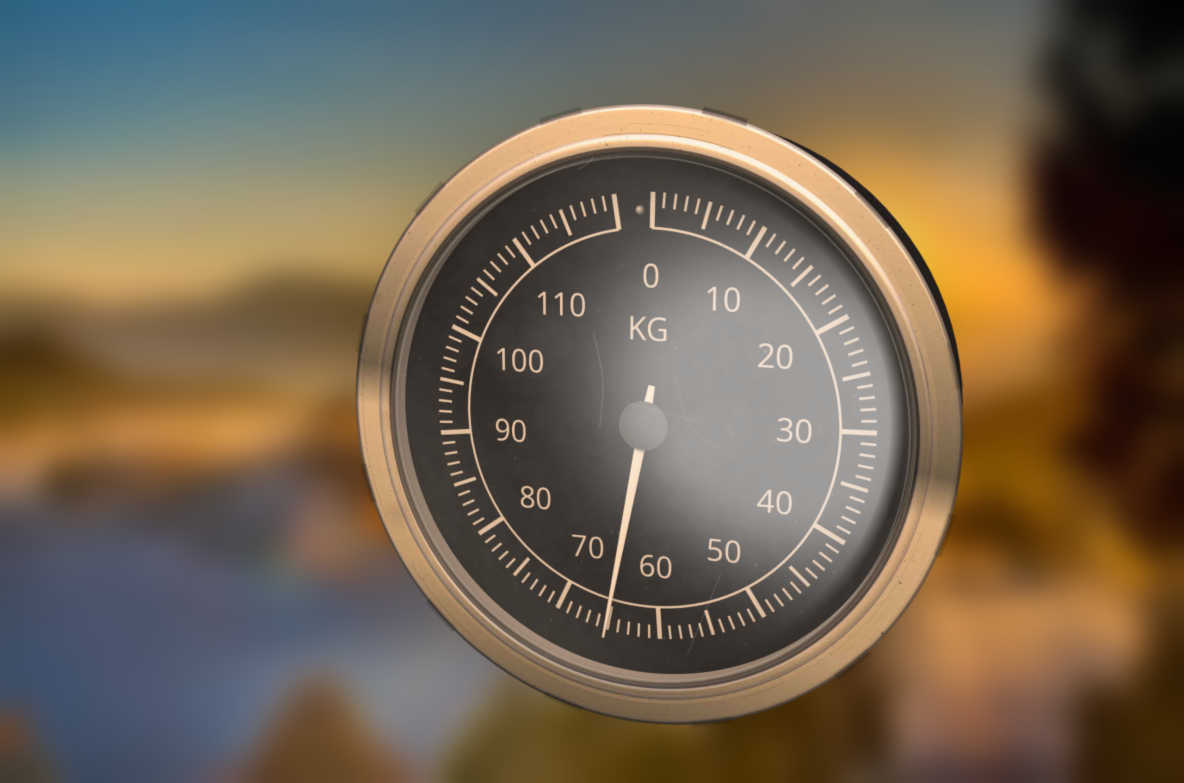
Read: 65 (kg)
